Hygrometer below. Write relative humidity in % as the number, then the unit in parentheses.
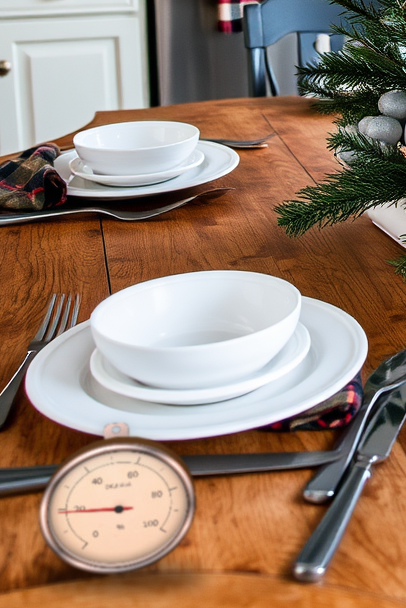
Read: 20 (%)
